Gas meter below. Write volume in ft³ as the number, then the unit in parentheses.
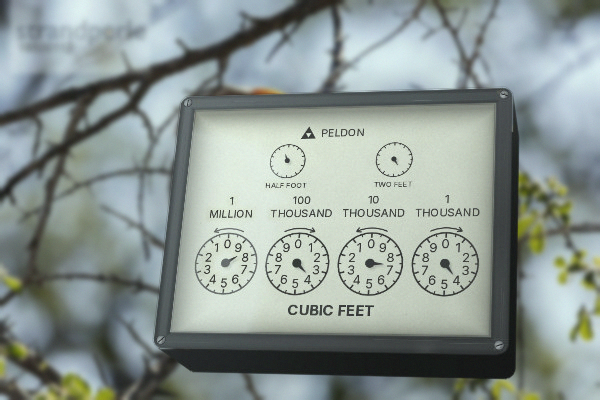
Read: 837400 (ft³)
